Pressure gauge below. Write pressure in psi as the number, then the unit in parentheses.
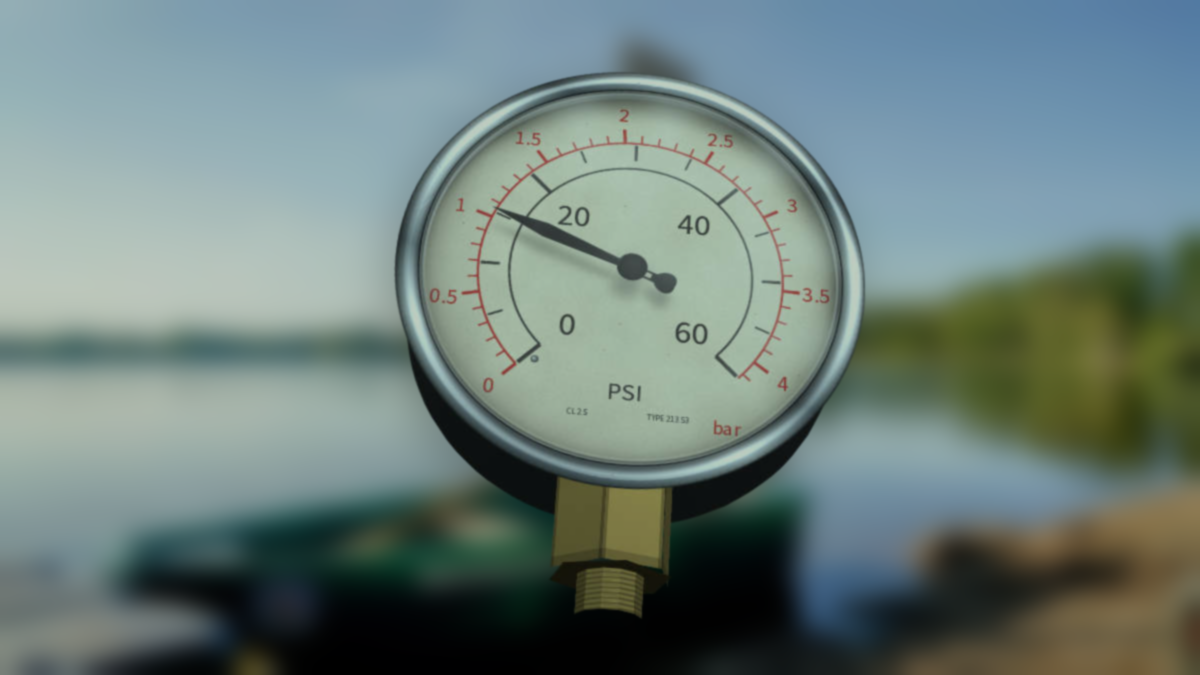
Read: 15 (psi)
